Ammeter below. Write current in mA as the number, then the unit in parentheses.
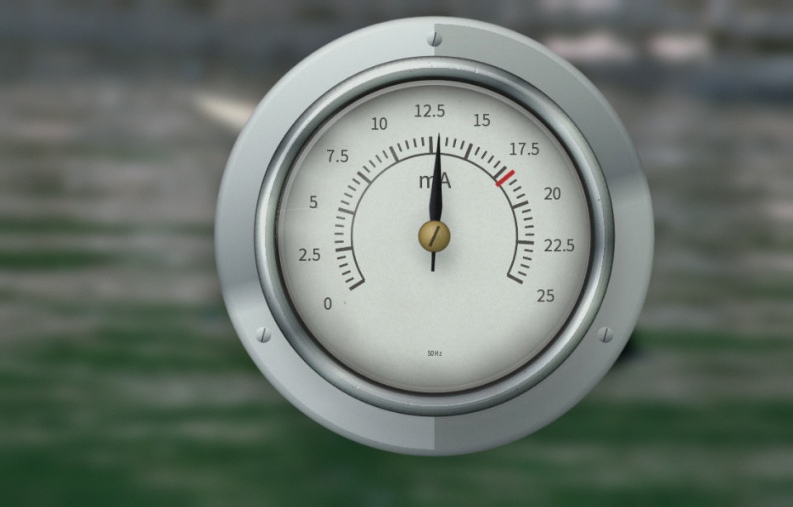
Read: 13 (mA)
